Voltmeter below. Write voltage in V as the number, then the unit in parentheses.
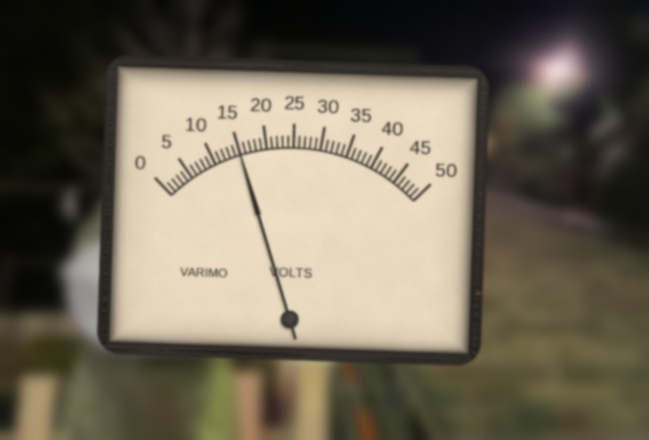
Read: 15 (V)
